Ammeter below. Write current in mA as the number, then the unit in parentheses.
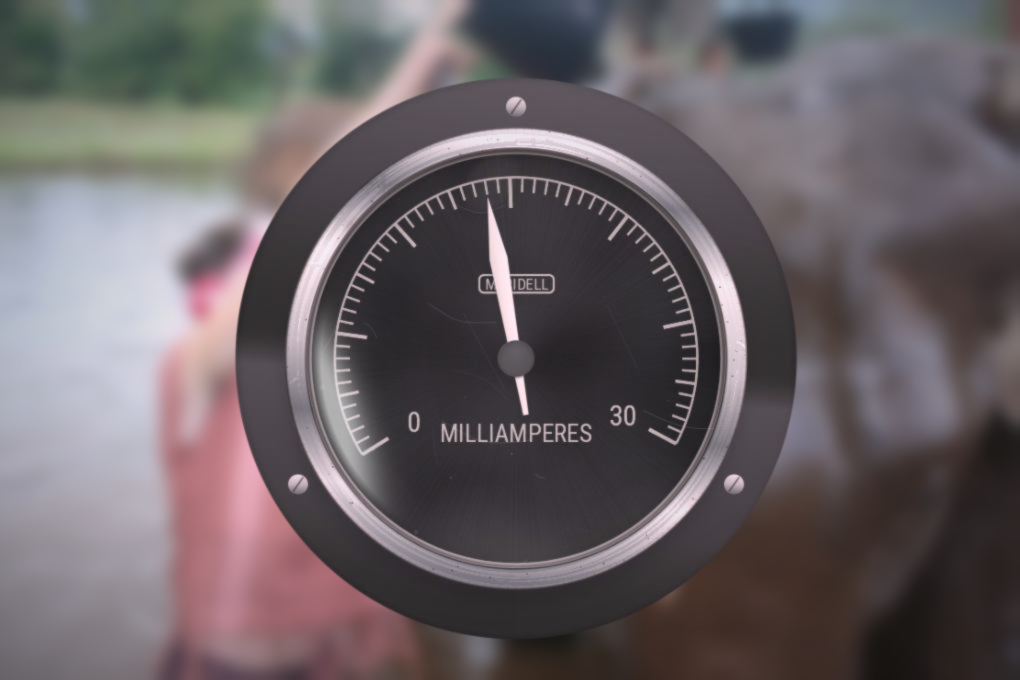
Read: 14 (mA)
